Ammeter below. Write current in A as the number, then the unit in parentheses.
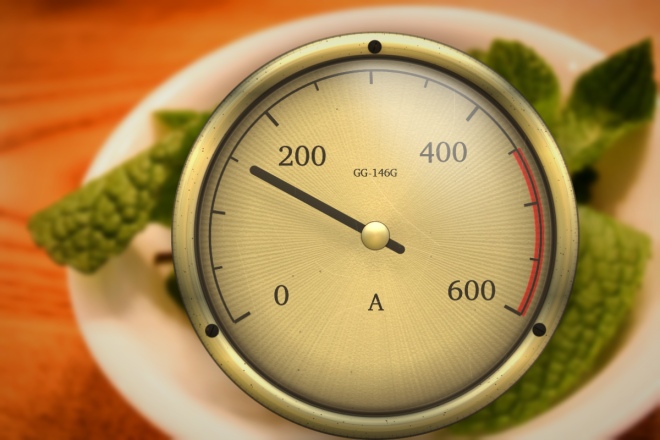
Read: 150 (A)
